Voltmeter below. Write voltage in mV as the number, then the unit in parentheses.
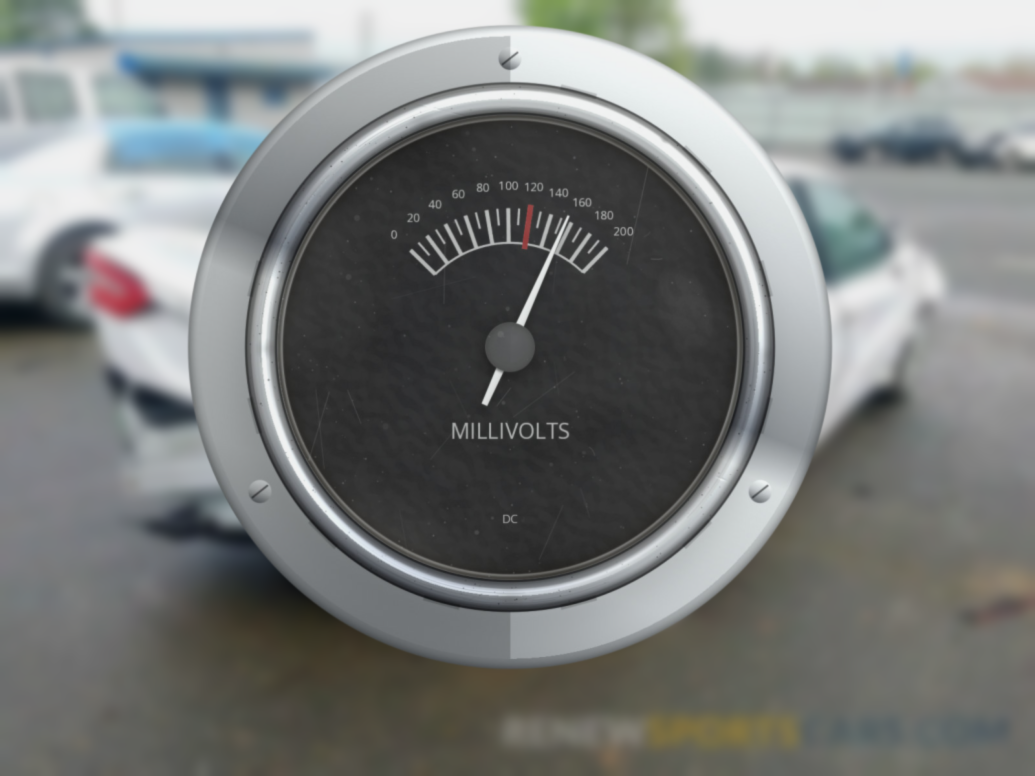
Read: 155 (mV)
